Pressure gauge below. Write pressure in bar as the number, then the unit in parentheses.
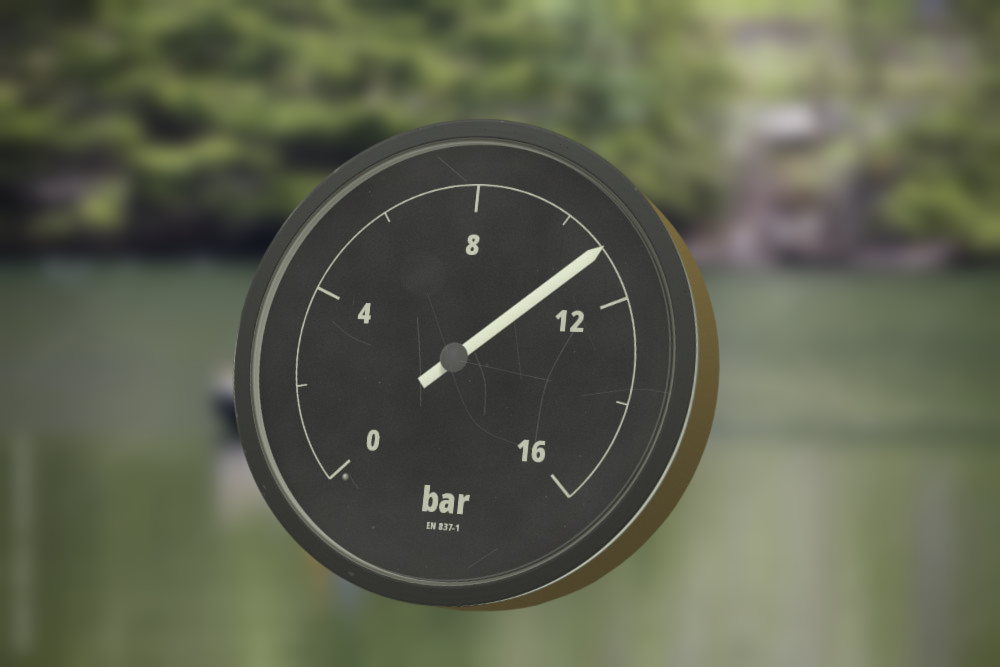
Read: 11 (bar)
